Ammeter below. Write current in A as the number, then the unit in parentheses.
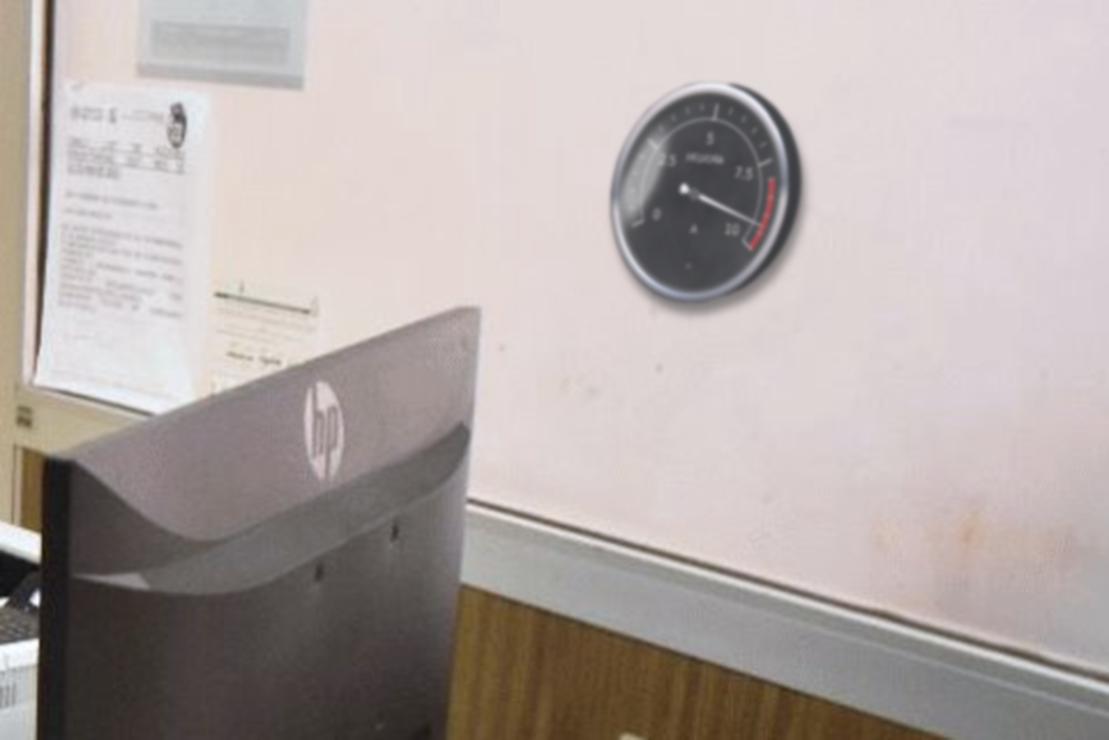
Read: 9.25 (A)
